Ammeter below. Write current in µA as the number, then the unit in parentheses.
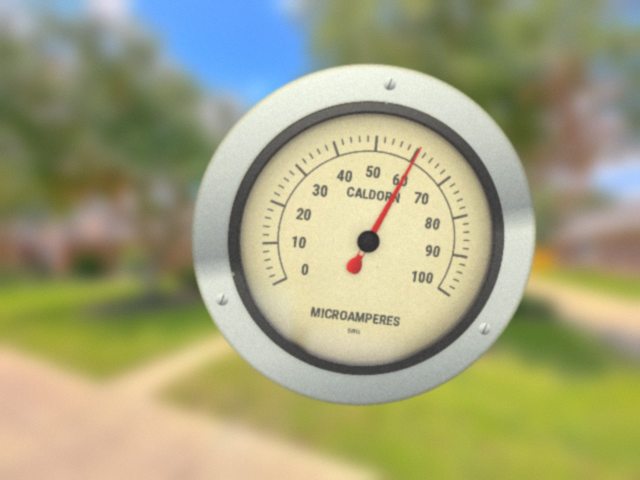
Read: 60 (µA)
